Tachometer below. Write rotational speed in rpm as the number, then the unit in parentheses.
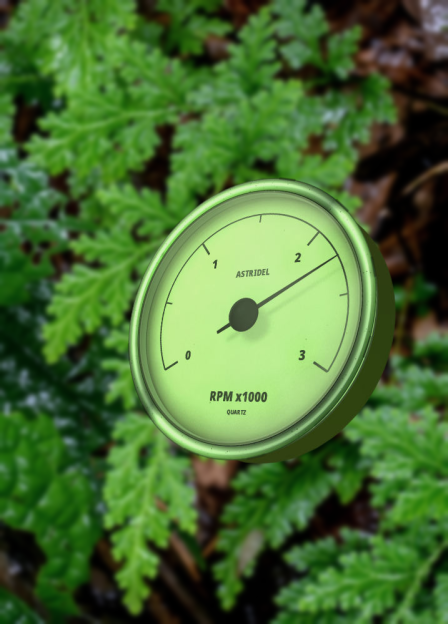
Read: 2250 (rpm)
